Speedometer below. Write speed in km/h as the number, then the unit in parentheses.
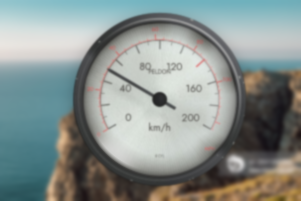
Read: 50 (km/h)
